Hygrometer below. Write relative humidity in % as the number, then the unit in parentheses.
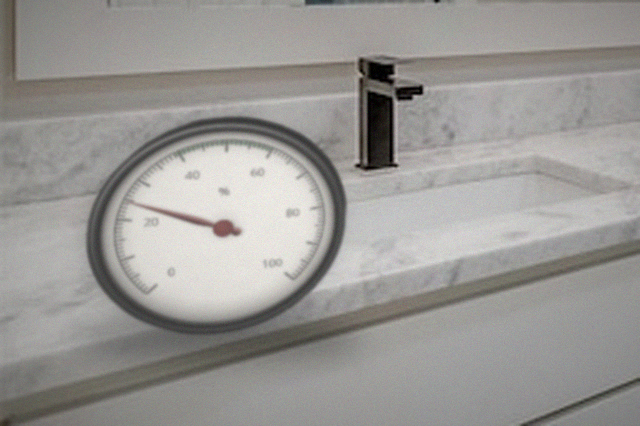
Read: 25 (%)
